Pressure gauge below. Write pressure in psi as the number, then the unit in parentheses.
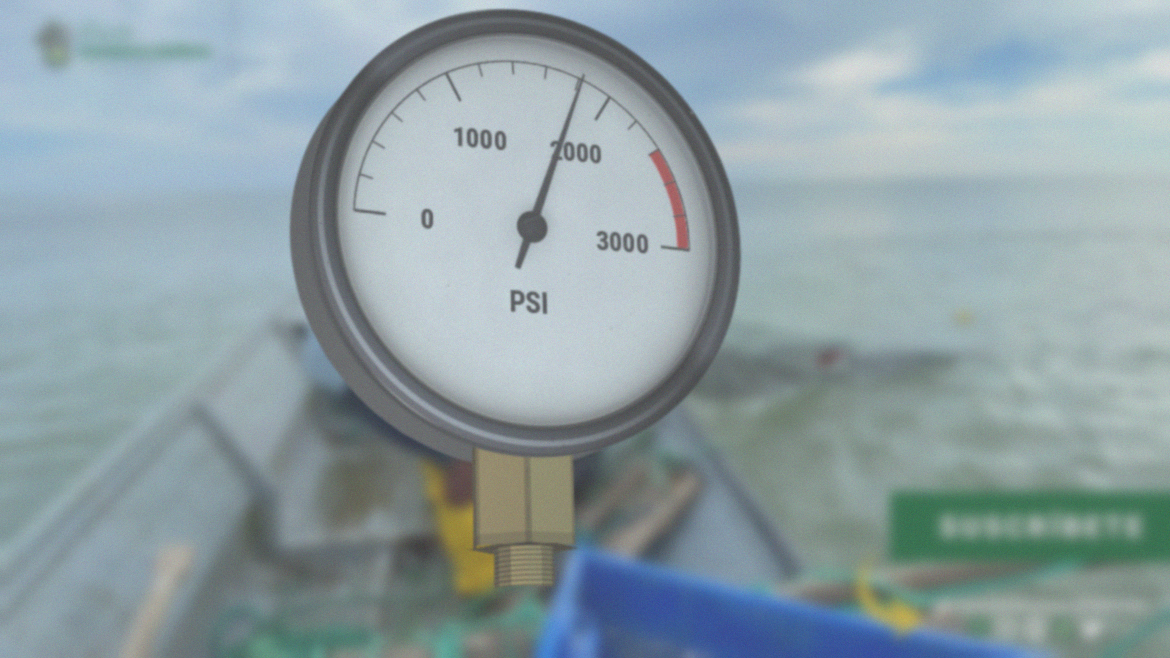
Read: 1800 (psi)
